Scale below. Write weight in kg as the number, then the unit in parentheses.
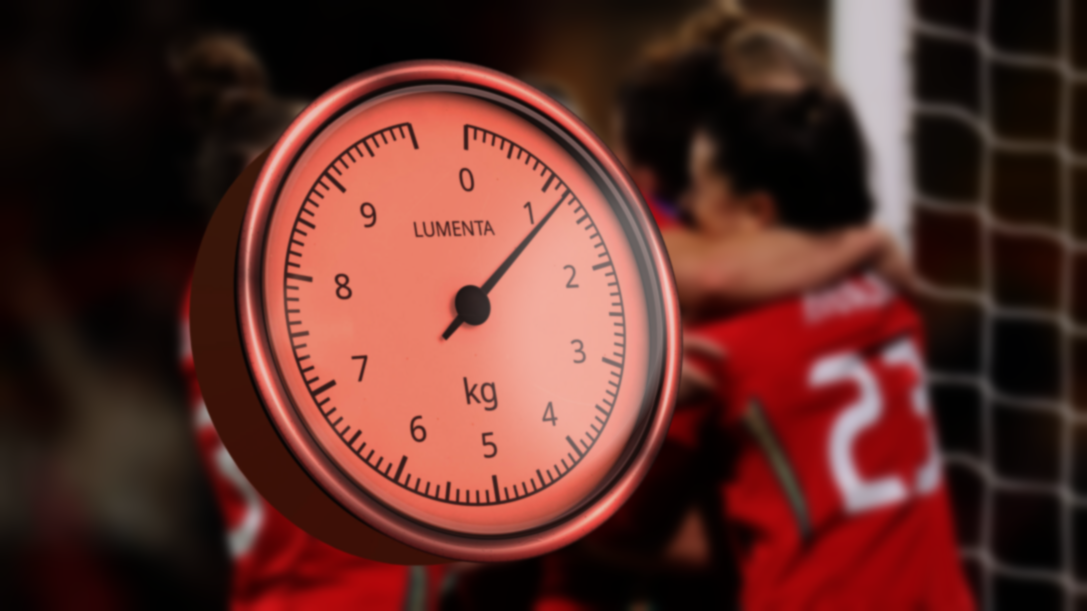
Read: 1.2 (kg)
